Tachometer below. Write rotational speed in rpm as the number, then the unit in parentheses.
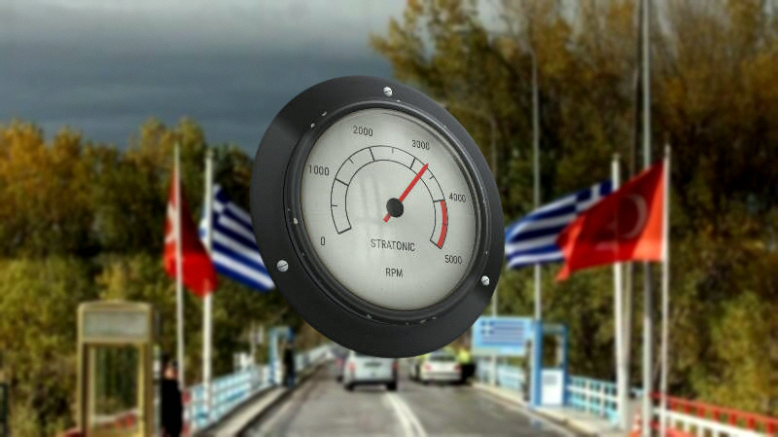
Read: 3250 (rpm)
